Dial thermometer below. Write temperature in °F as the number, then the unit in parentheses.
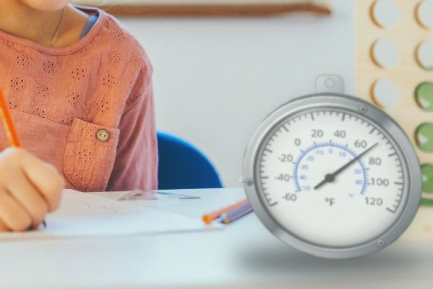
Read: 68 (°F)
